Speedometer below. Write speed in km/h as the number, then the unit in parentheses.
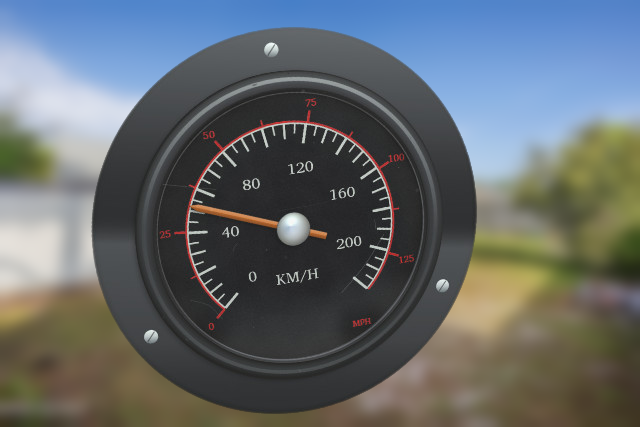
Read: 52.5 (km/h)
